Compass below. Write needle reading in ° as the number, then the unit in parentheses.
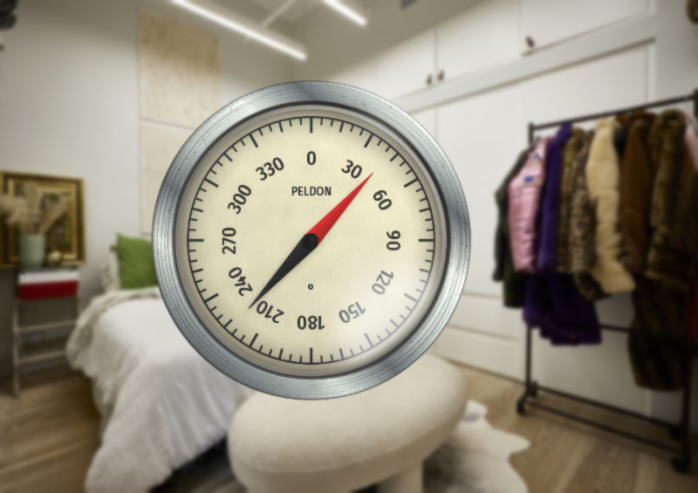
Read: 42.5 (°)
